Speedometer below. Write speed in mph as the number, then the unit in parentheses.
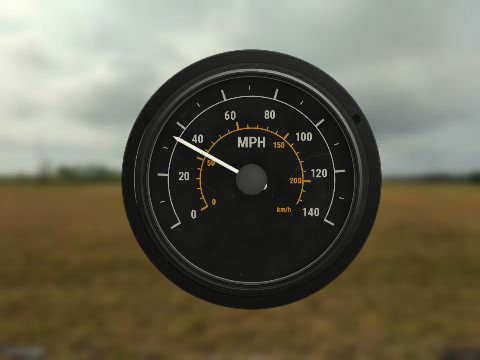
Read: 35 (mph)
